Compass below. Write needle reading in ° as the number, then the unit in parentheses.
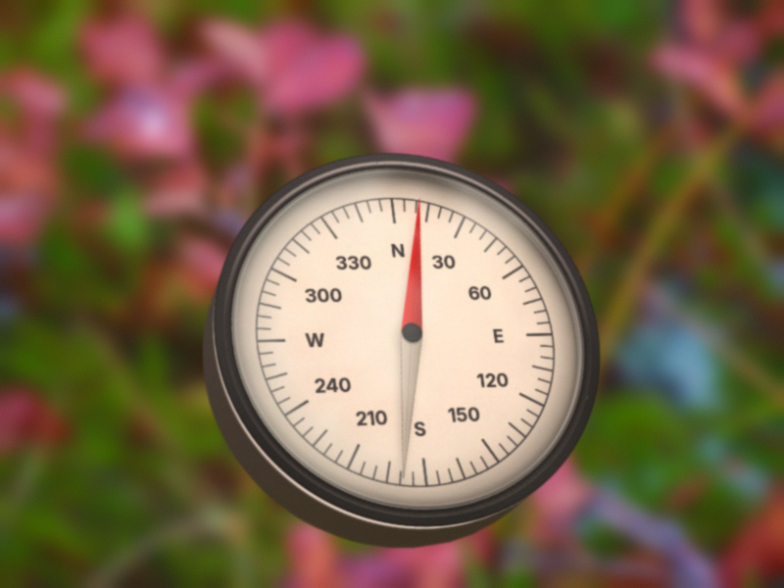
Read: 10 (°)
